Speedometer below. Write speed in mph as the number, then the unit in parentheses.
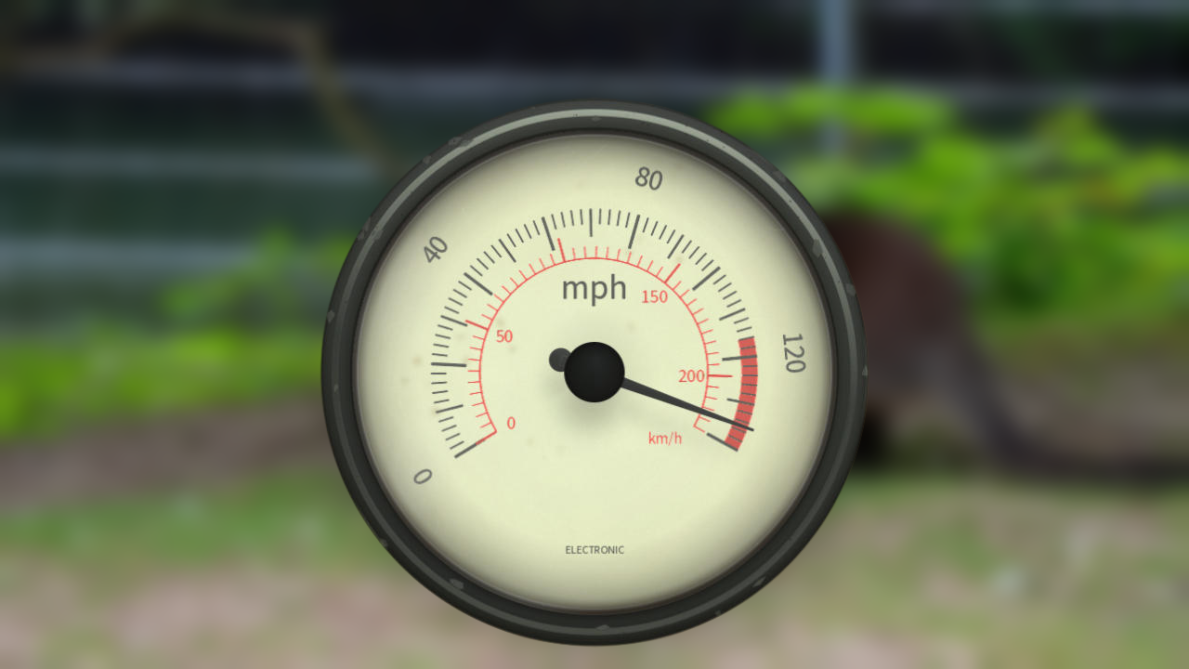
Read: 135 (mph)
